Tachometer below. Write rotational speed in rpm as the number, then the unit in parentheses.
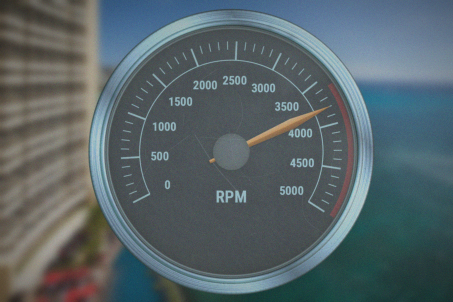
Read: 3800 (rpm)
